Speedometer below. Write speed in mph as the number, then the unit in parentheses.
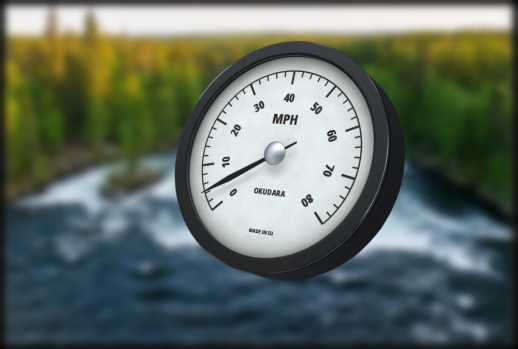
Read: 4 (mph)
